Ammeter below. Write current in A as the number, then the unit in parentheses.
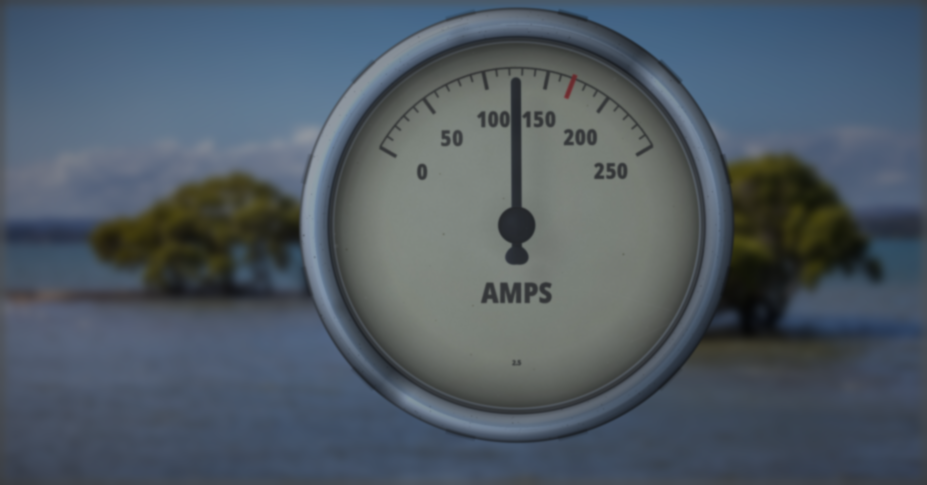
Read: 125 (A)
